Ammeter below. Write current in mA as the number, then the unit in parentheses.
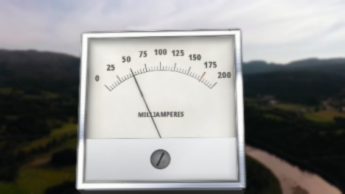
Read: 50 (mA)
